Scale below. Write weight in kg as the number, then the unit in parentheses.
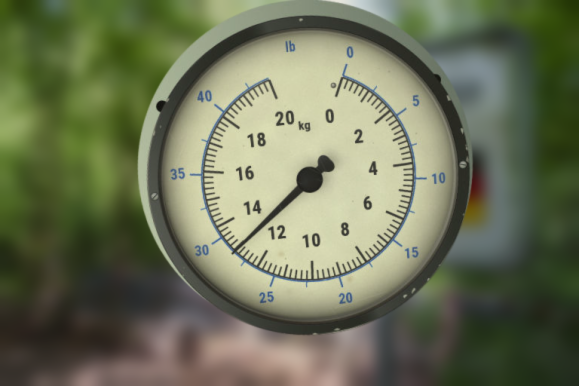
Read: 13 (kg)
